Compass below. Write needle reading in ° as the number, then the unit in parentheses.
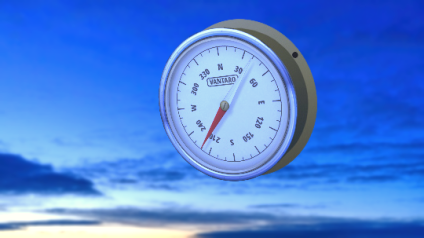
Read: 220 (°)
